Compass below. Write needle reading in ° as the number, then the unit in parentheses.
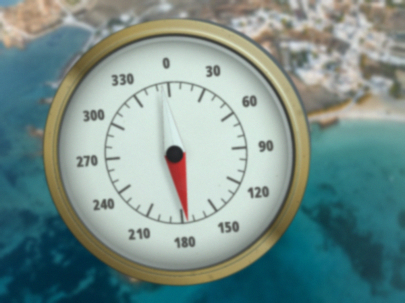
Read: 175 (°)
